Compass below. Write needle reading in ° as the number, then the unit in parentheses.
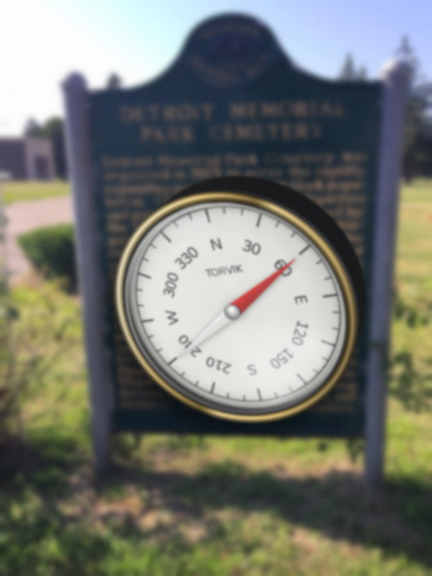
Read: 60 (°)
